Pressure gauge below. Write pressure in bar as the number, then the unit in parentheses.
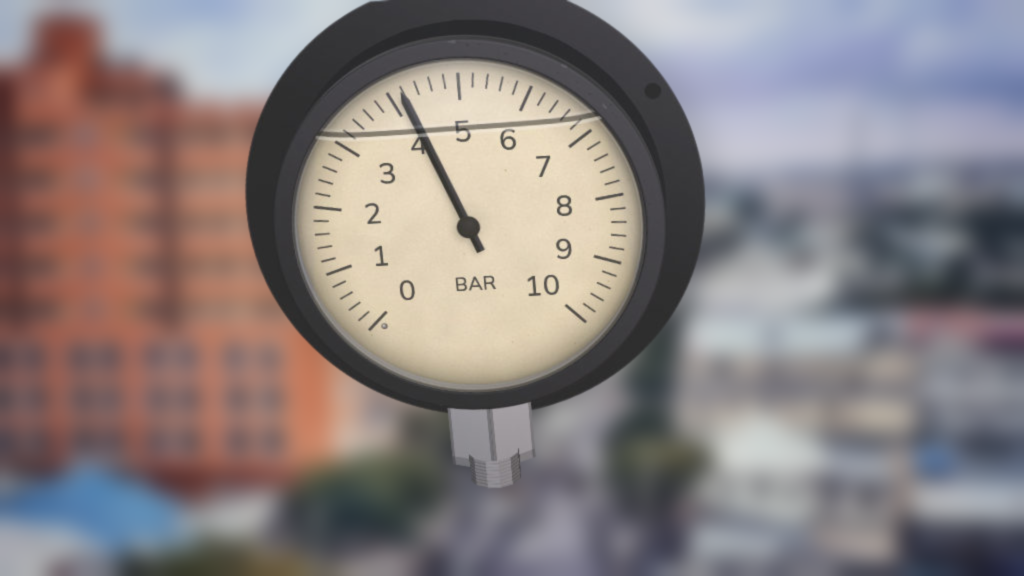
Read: 4.2 (bar)
